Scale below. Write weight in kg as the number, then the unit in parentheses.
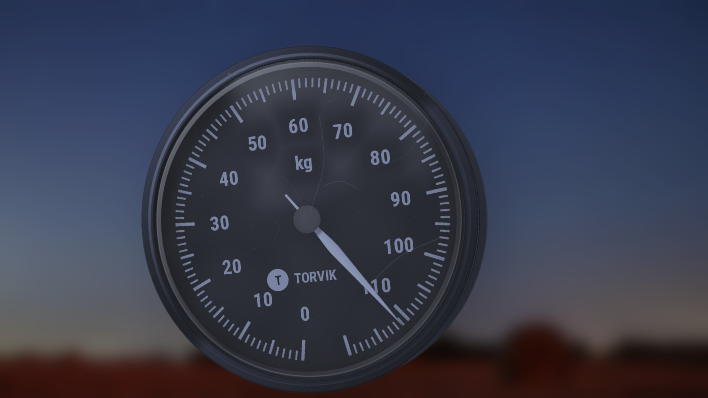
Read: 111 (kg)
